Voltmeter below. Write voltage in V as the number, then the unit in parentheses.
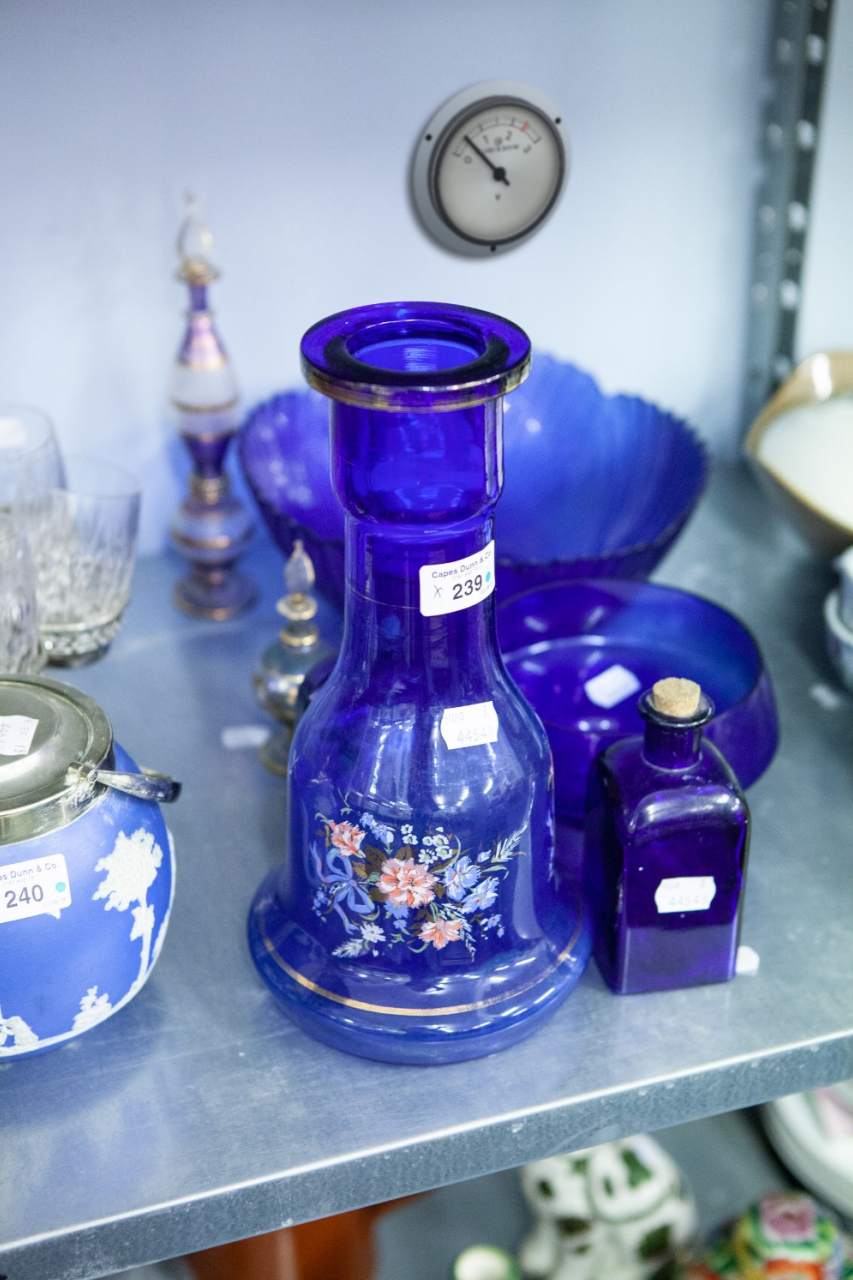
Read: 0.5 (V)
